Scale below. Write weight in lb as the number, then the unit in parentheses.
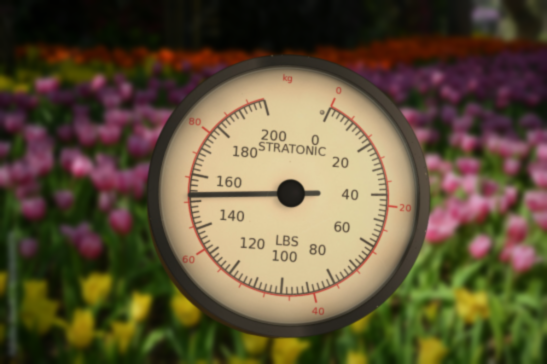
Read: 152 (lb)
